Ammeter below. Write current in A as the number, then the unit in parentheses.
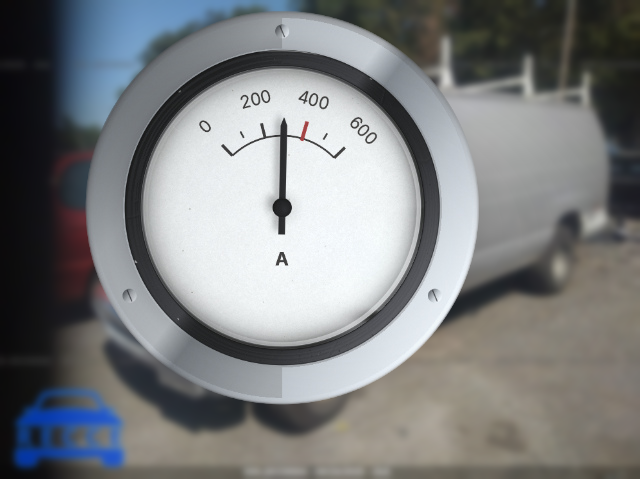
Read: 300 (A)
